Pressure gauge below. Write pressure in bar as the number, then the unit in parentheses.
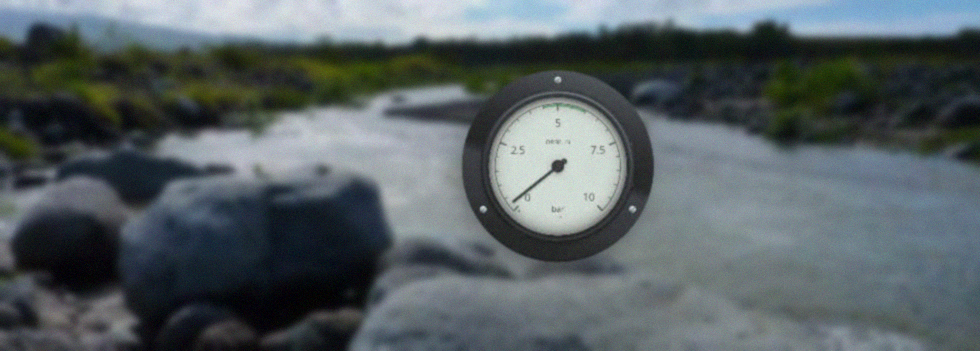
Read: 0.25 (bar)
